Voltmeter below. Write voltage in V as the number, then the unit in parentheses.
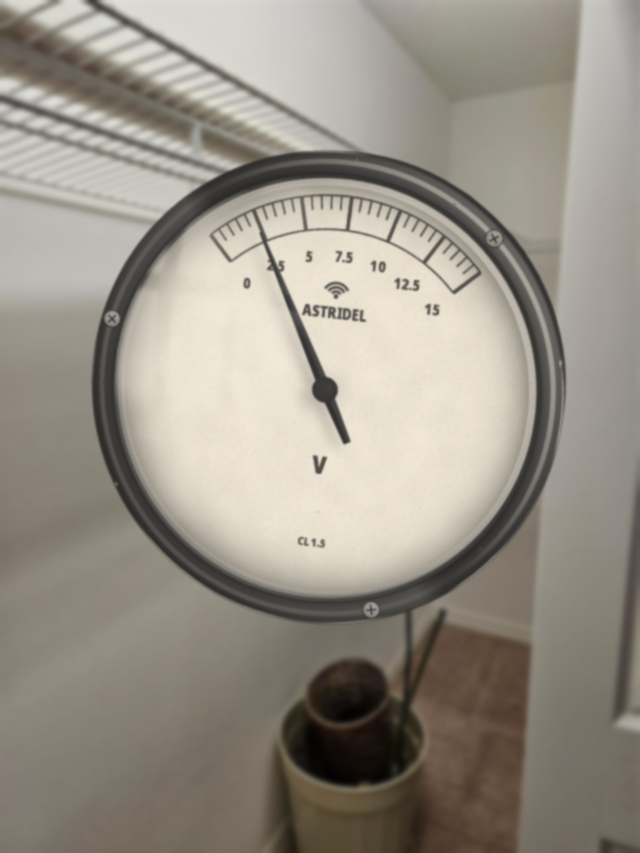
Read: 2.5 (V)
